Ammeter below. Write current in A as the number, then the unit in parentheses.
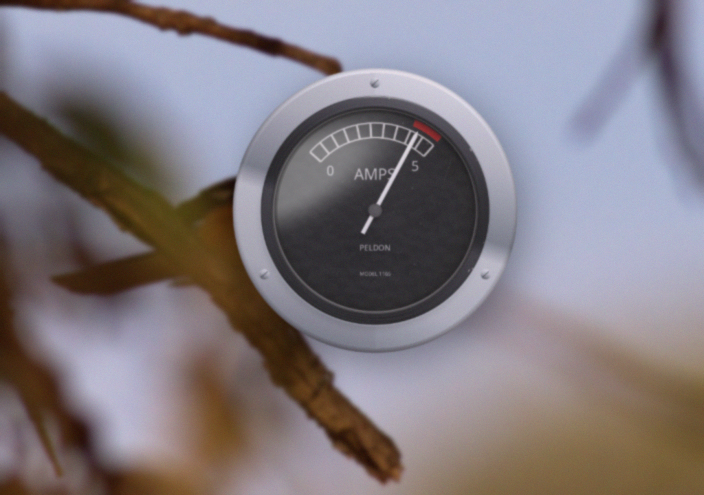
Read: 4.25 (A)
